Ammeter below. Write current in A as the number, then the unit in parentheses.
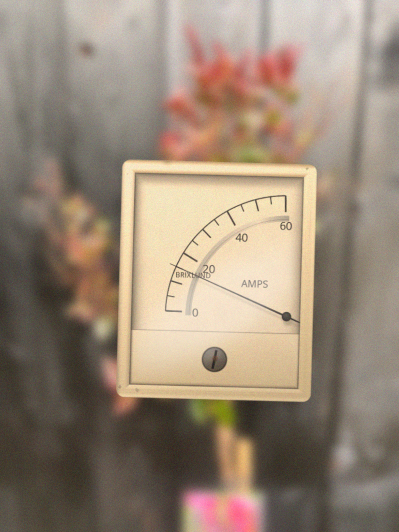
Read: 15 (A)
